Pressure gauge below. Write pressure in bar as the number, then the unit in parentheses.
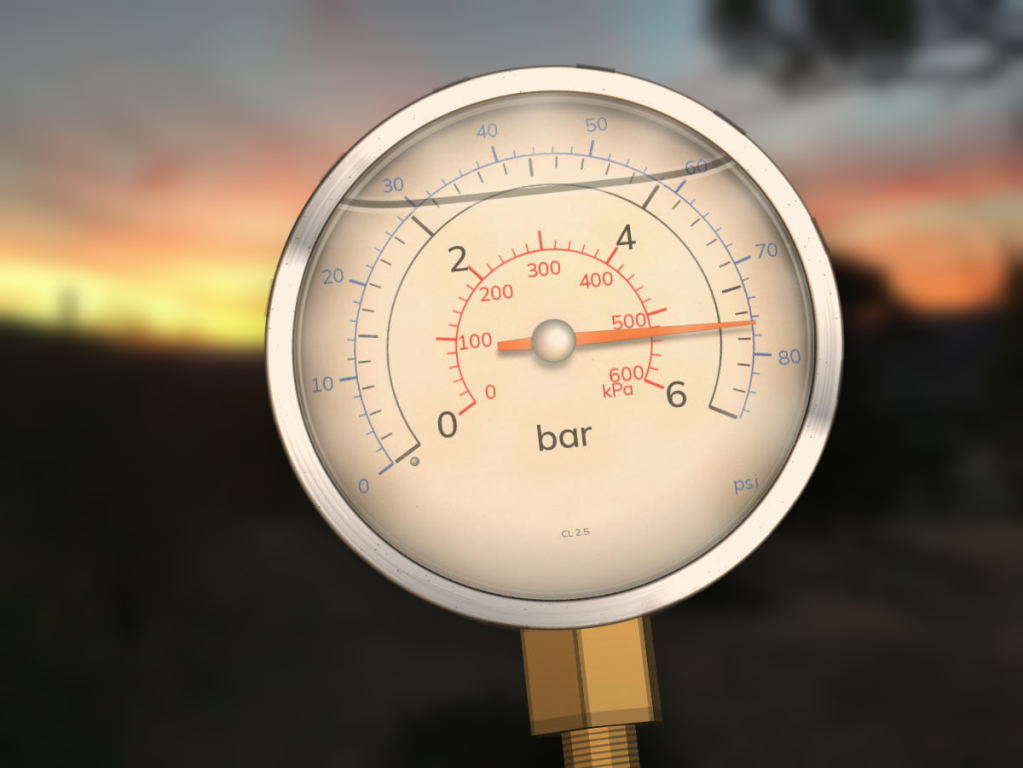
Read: 5.3 (bar)
